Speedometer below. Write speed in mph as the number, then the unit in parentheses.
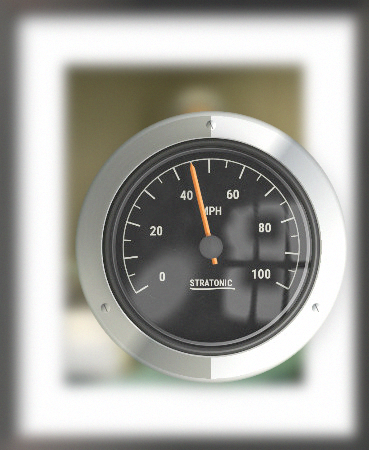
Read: 45 (mph)
